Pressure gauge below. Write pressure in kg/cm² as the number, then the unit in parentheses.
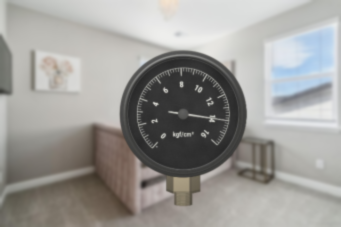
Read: 14 (kg/cm²)
